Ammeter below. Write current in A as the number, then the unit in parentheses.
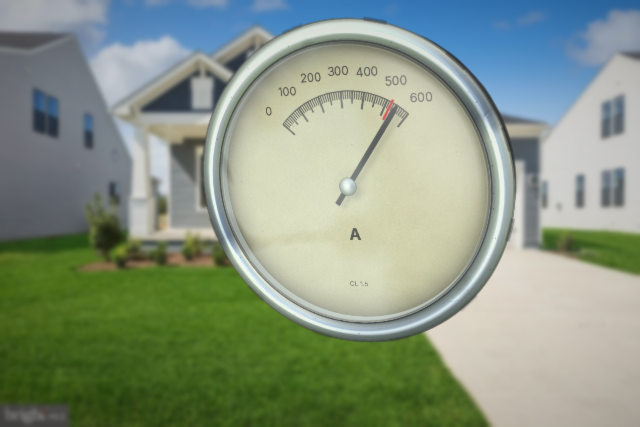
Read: 550 (A)
